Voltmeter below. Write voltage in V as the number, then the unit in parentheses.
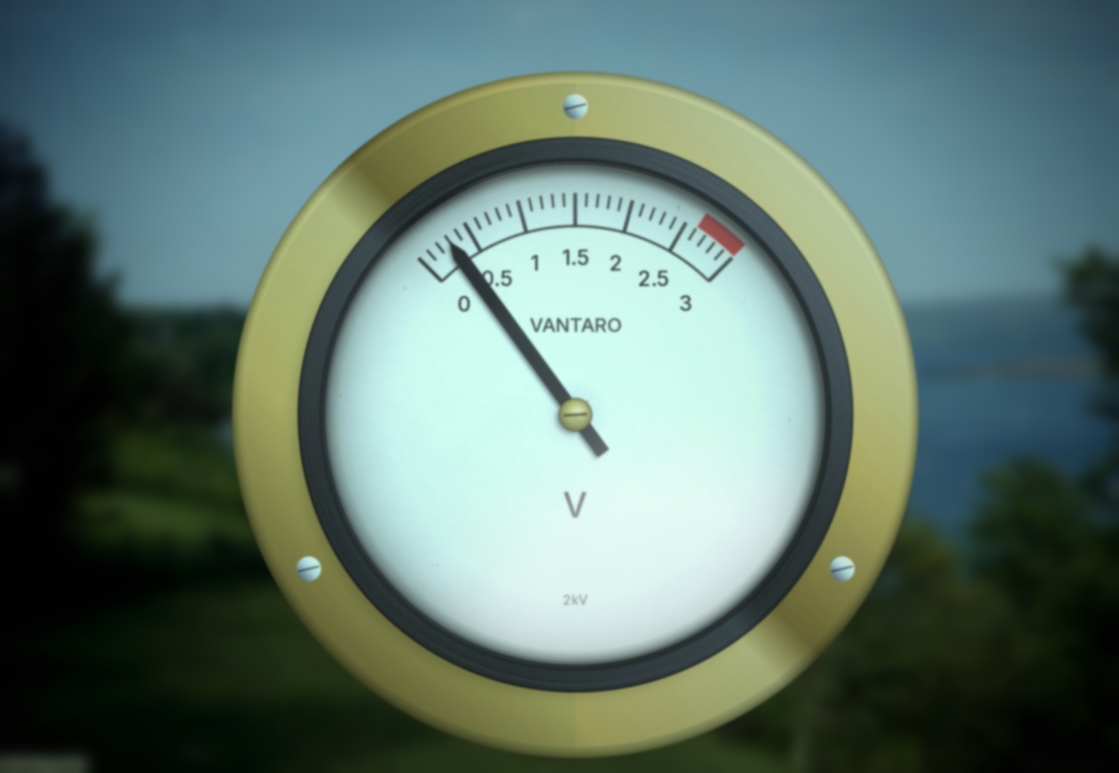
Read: 0.3 (V)
